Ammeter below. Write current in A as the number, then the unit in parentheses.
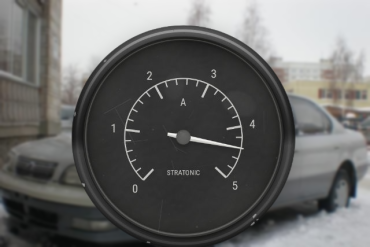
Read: 4.4 (A)
